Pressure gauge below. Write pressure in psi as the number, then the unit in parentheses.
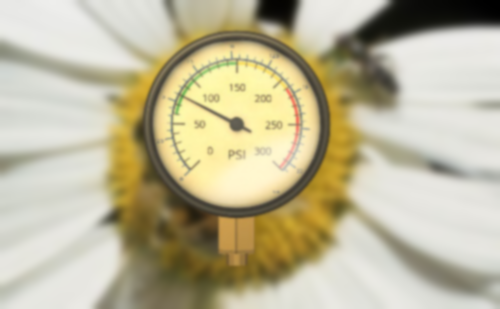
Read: 80 (psi)
